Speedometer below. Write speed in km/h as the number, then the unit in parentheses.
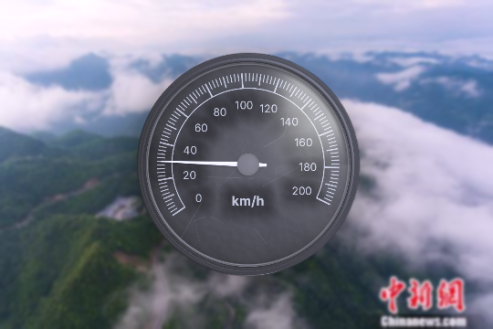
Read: 30 (km/h)
